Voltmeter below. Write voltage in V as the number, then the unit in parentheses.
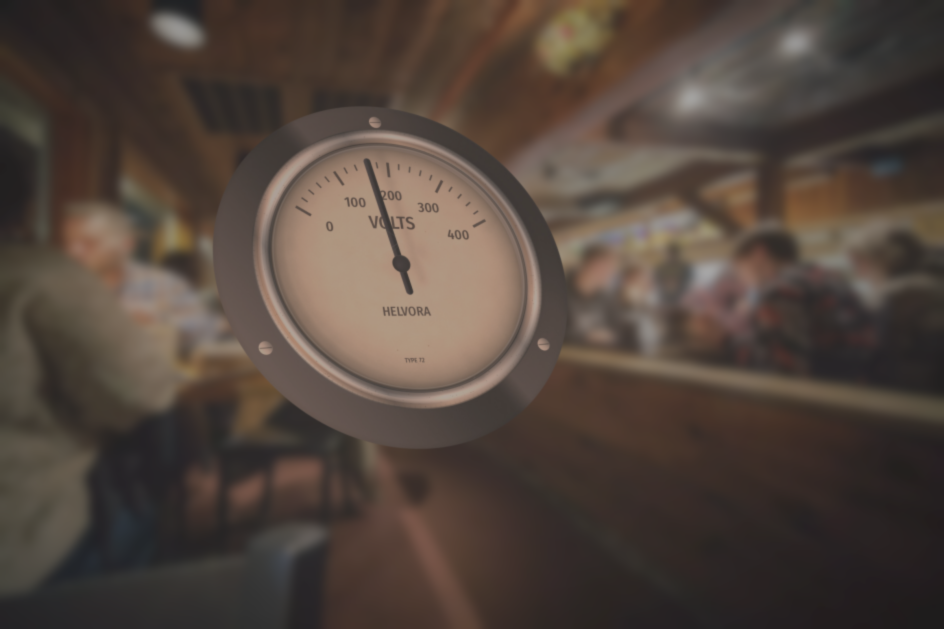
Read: 160 (V)
